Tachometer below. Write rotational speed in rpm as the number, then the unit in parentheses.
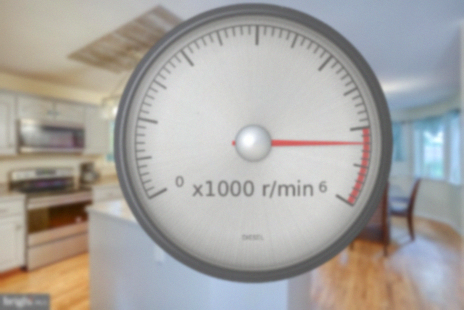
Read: 5200 (rpm)
